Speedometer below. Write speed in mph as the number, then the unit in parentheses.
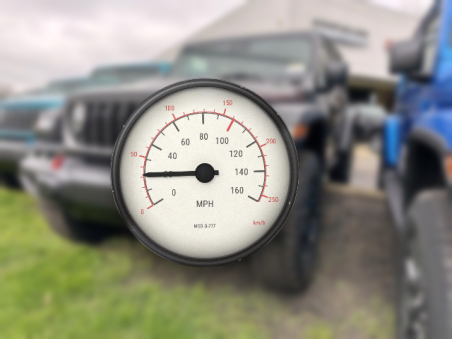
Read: 20 (mph)
